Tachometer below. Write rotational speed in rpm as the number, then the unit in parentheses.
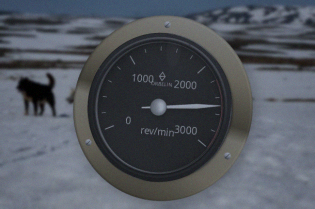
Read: 2500 (rpm)
